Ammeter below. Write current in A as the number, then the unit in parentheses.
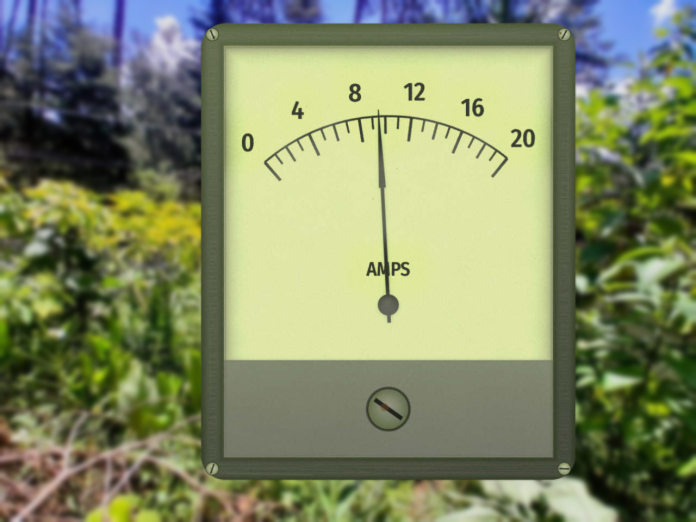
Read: 9.5 (A)
